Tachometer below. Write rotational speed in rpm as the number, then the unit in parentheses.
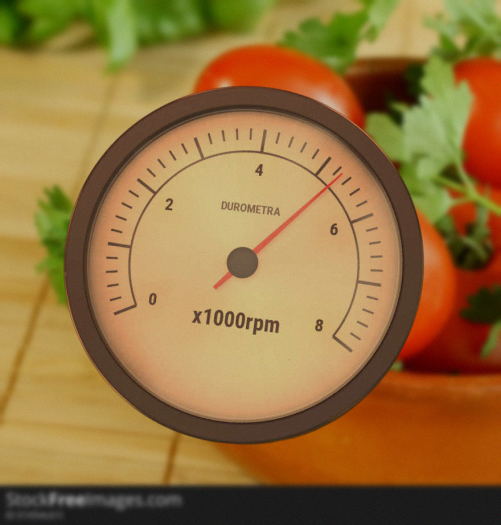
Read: 5300 (rpm)
